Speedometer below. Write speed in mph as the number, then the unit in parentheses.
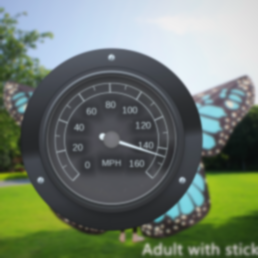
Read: 145 (mph)
